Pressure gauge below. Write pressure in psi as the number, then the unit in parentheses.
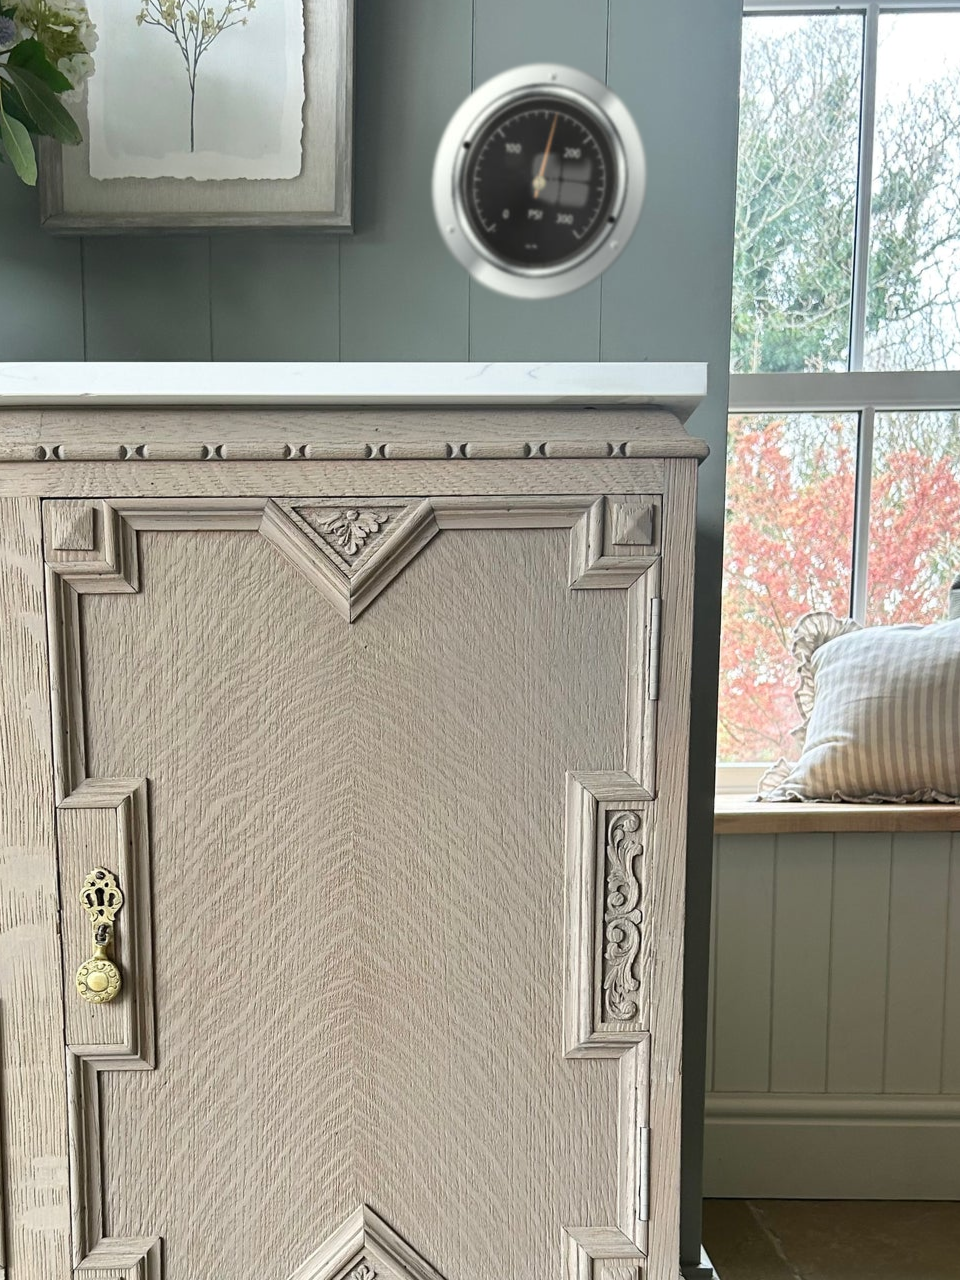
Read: 160 (psi)
